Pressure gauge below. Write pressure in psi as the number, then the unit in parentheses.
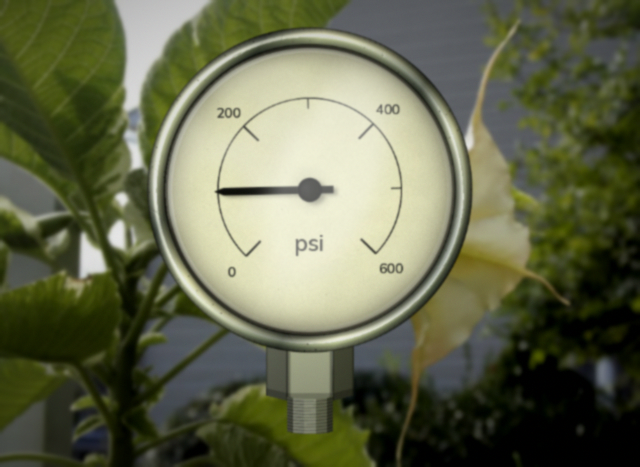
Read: 100 (psi)
